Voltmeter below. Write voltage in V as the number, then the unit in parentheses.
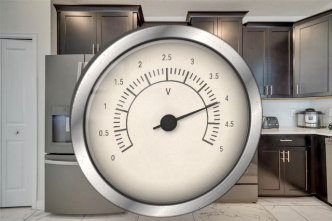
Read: 4 (V)
